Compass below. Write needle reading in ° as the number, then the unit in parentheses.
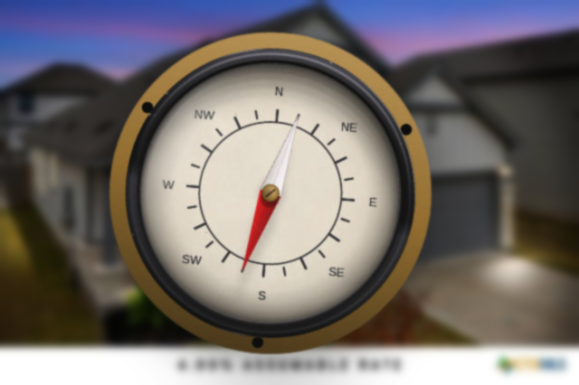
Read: 195 (°)
